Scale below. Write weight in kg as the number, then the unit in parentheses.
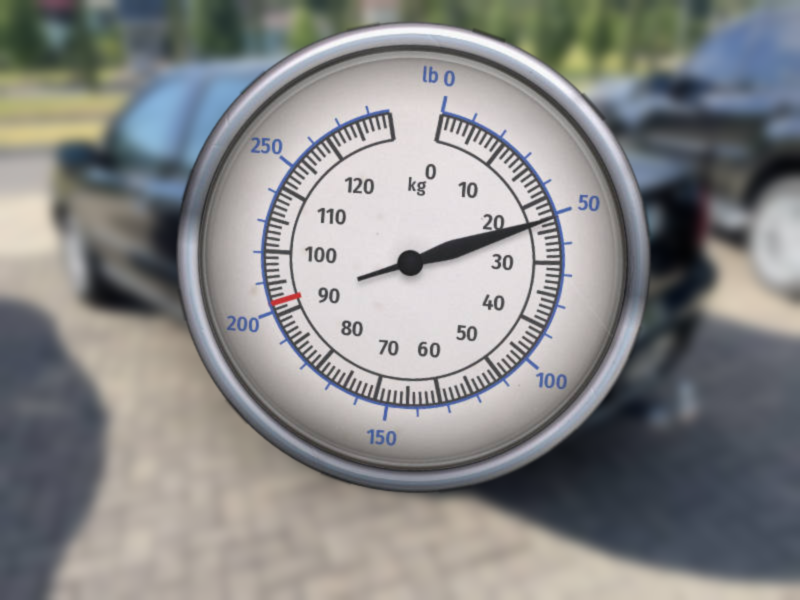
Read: 23 (kg)
